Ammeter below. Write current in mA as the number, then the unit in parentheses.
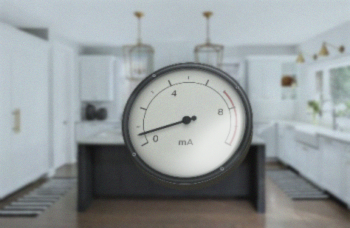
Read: 0.5 (mA)
